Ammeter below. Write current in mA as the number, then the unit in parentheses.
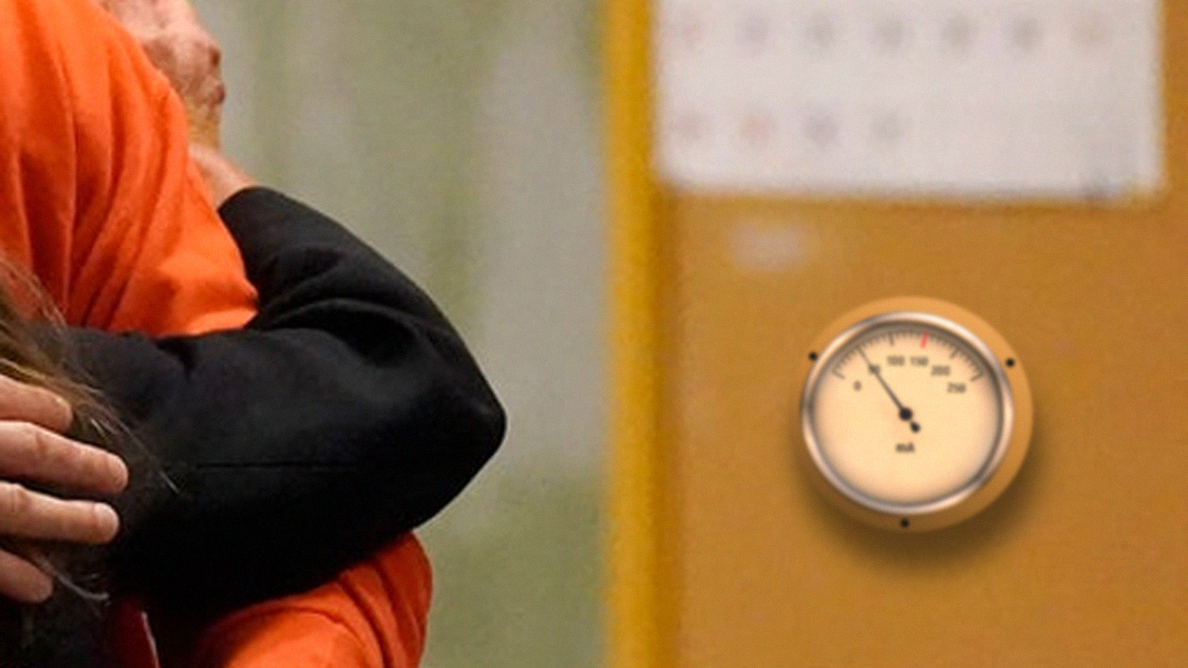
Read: 50 (mA)
